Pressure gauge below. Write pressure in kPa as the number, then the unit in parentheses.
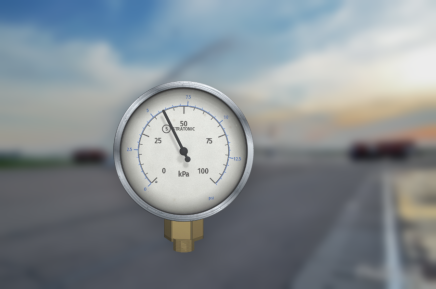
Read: 40 (kPa)
